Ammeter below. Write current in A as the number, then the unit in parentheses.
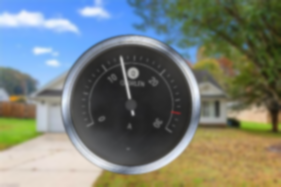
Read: 13 (A)
